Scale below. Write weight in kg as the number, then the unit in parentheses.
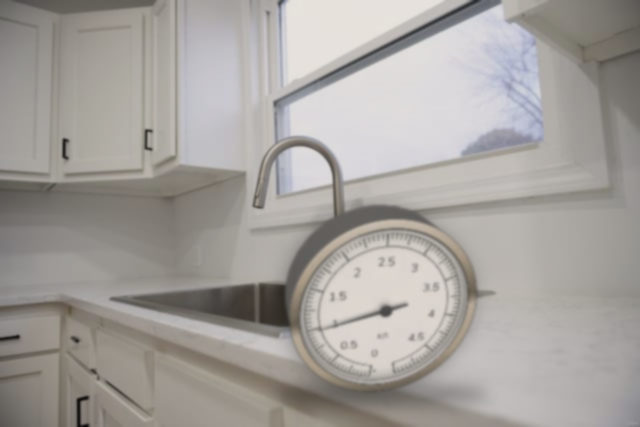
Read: 1 (kg)
